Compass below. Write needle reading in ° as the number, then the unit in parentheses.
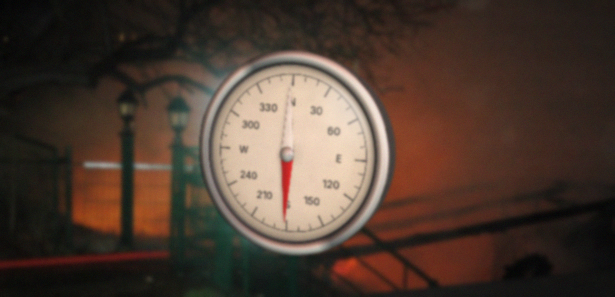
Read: 180 (°)
